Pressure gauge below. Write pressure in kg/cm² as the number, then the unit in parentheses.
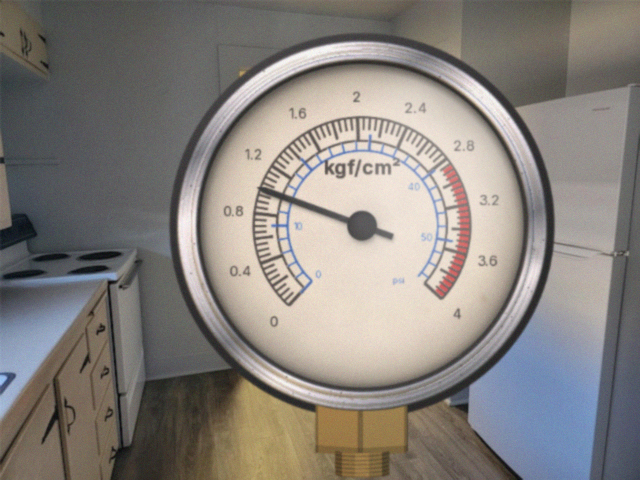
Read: 1 (kg/cm²)
